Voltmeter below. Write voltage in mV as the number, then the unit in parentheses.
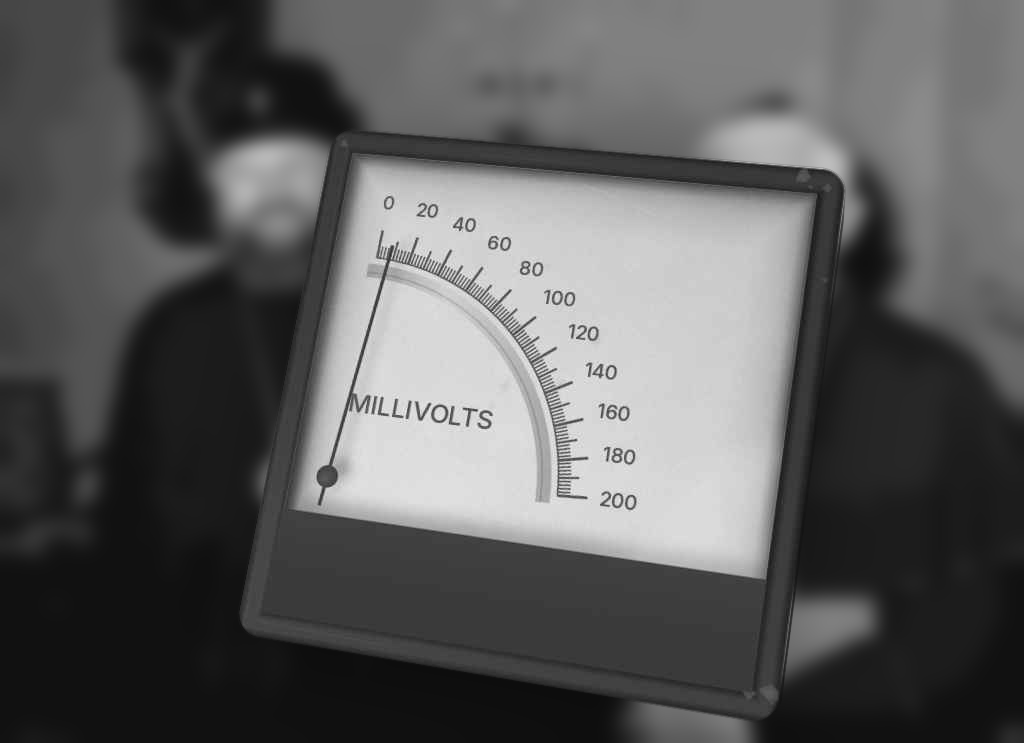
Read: 10 (mV)
